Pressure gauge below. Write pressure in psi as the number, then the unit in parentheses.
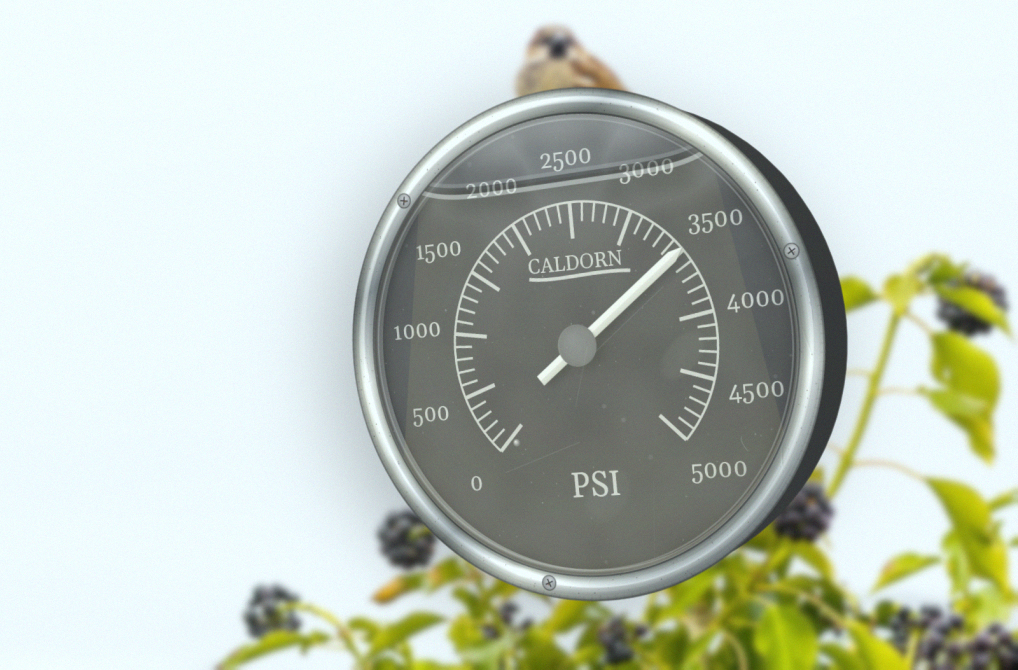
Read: 3500 (psi)
